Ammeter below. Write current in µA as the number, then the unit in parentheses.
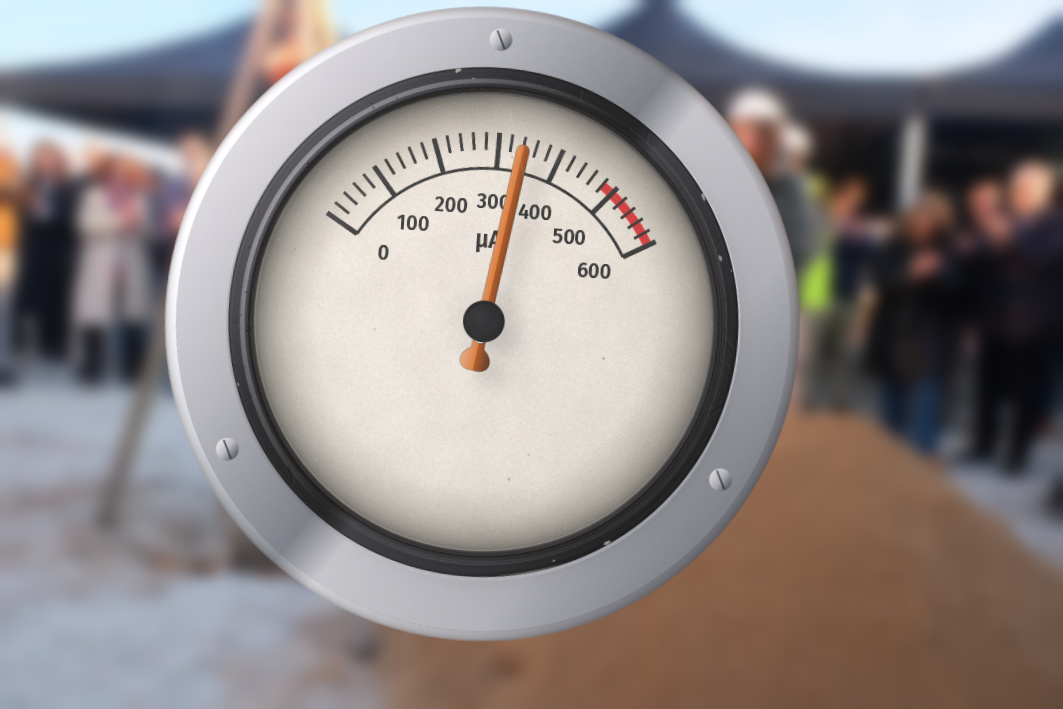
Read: 340 (µA)
